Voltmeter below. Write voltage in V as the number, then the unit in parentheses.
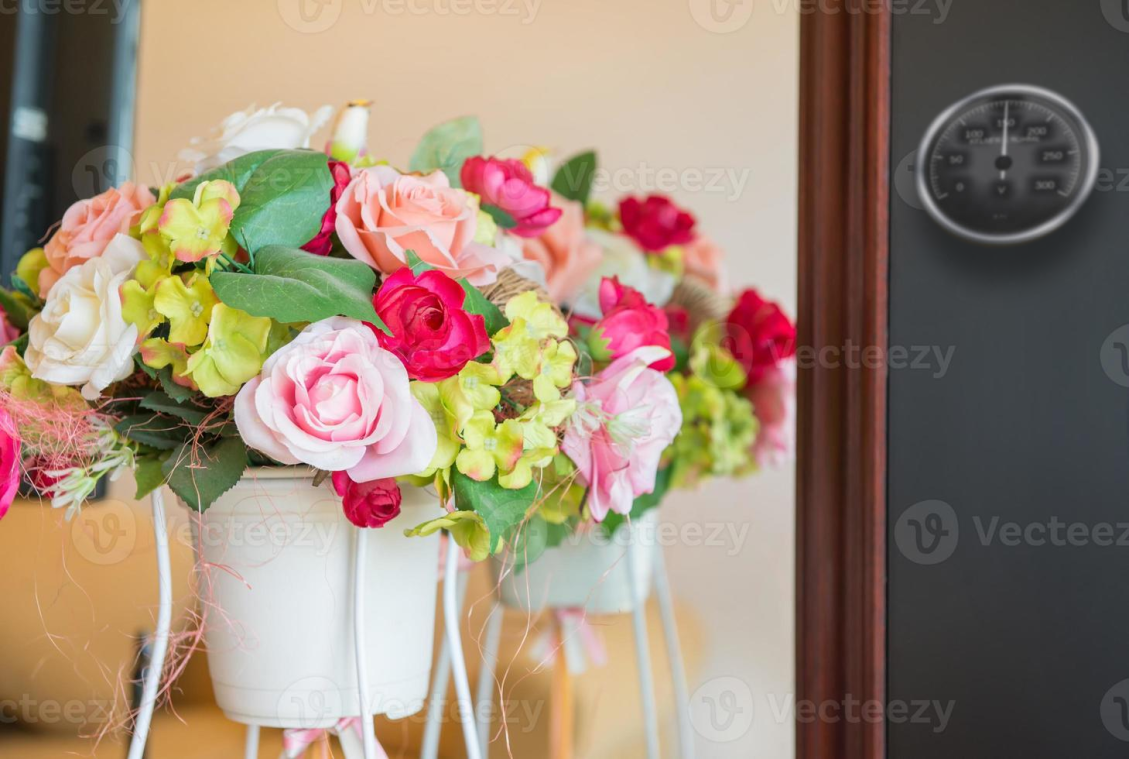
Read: 150 (V)
